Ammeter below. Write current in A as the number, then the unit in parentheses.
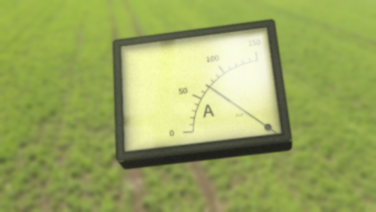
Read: 70 (A)
